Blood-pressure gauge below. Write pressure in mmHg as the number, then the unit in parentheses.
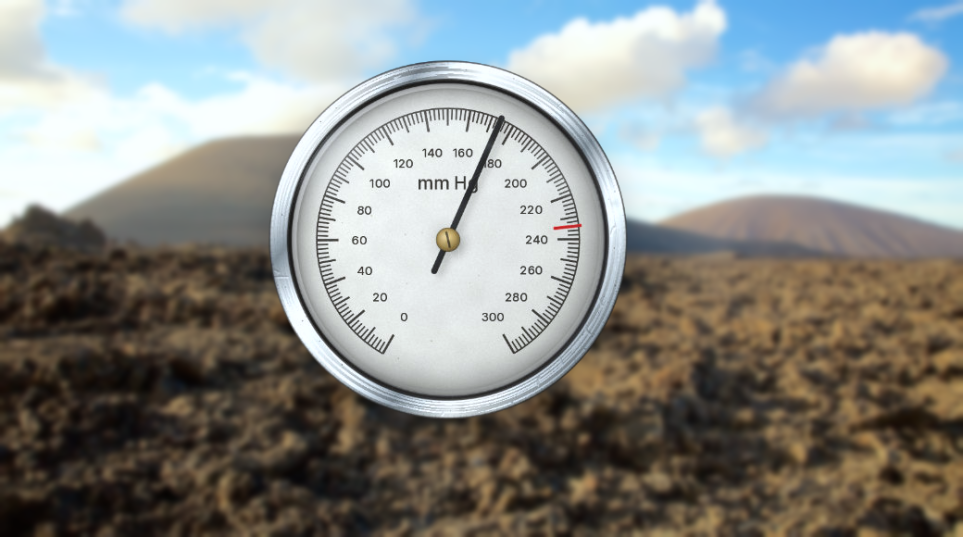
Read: 174 (mmHg)
